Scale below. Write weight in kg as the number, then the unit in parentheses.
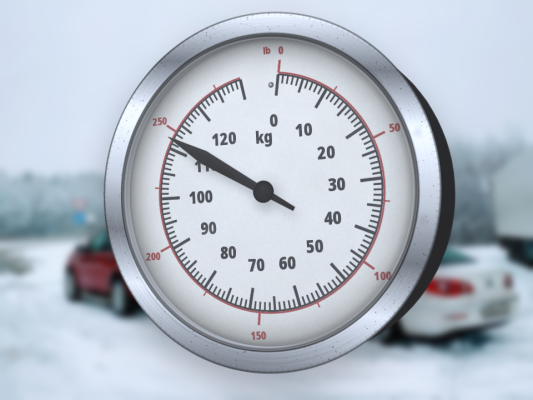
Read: 112 (kg)
